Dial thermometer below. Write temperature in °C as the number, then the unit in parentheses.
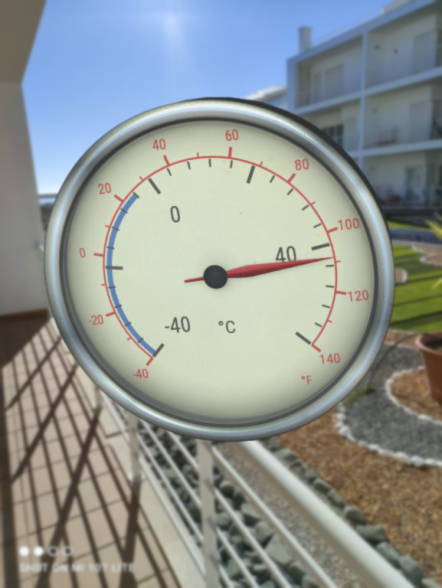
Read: 42 (°C)
